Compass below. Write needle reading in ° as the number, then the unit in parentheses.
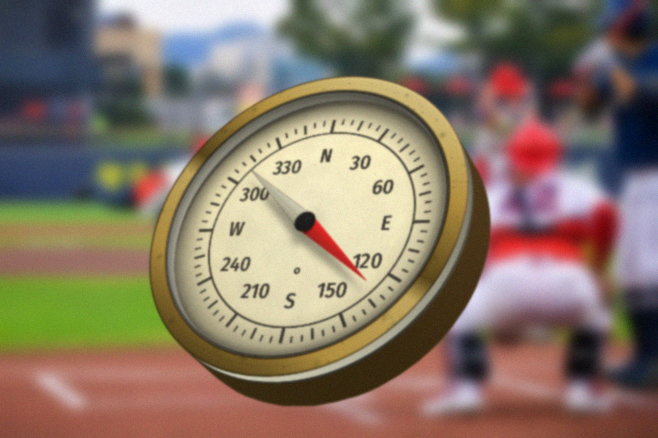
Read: 130 (°)
